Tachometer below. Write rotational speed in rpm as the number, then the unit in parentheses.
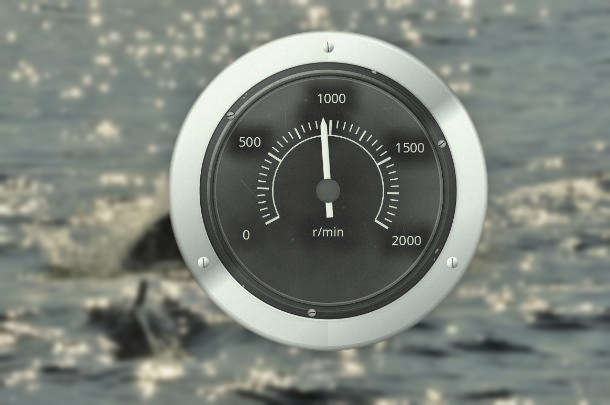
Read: 950 (rpm)
